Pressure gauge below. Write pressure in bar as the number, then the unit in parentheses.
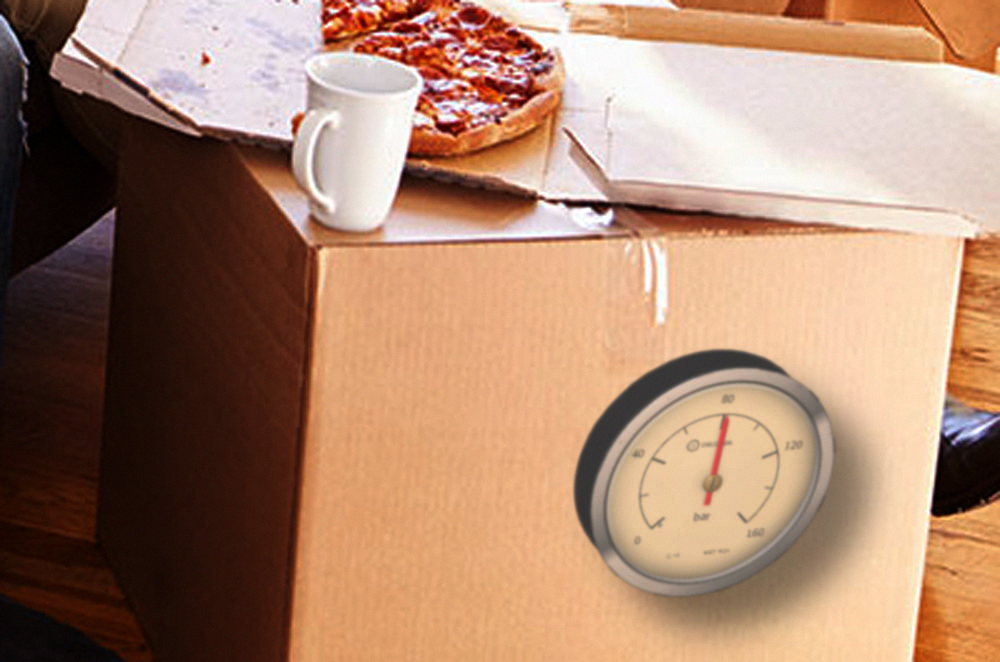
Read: 80 (bar)
